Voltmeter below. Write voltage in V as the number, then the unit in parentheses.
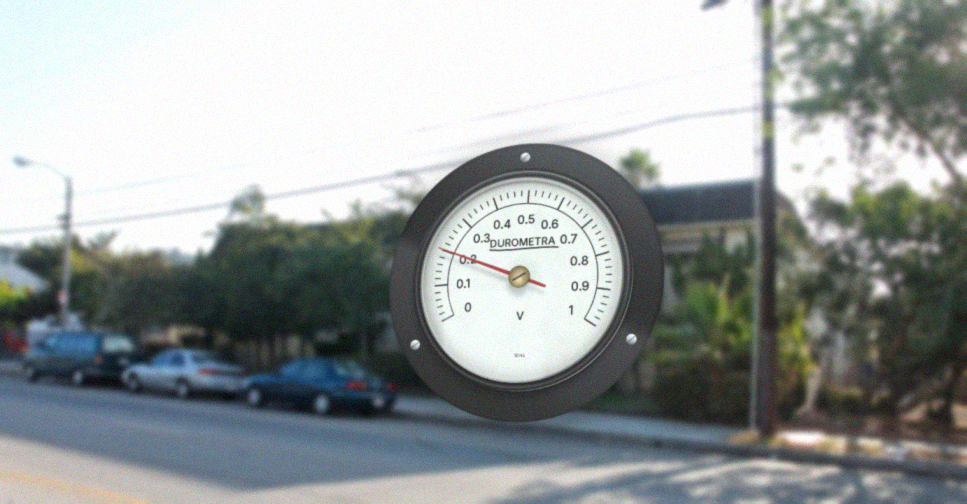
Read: 0.2 (V)
